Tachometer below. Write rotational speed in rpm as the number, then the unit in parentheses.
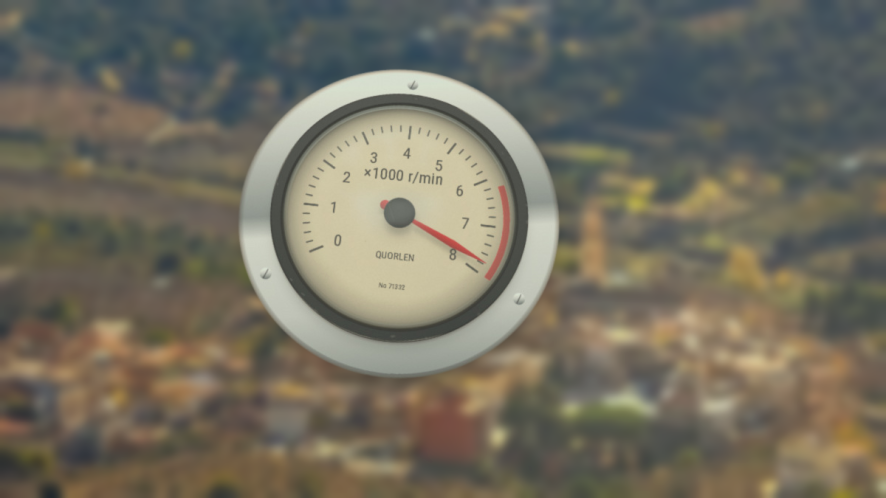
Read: 7800 (rpm)
